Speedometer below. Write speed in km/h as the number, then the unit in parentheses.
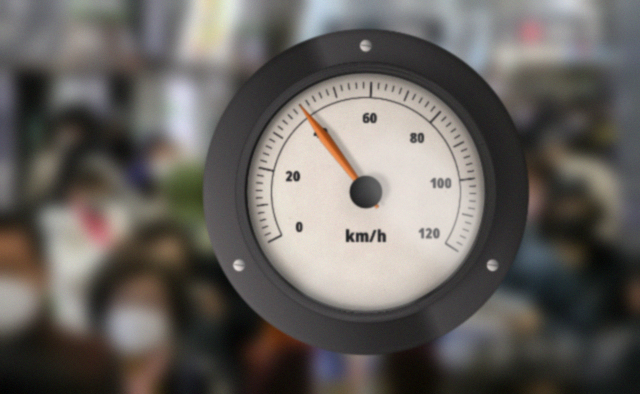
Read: 40 (km/h)
